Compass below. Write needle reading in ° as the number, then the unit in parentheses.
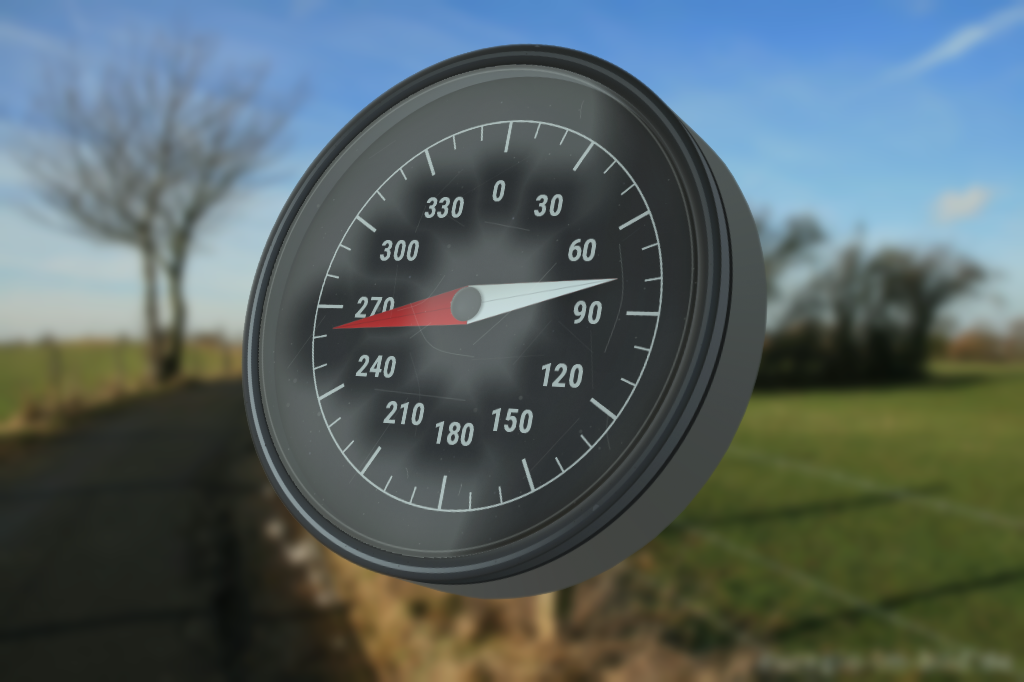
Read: 260 (°)
